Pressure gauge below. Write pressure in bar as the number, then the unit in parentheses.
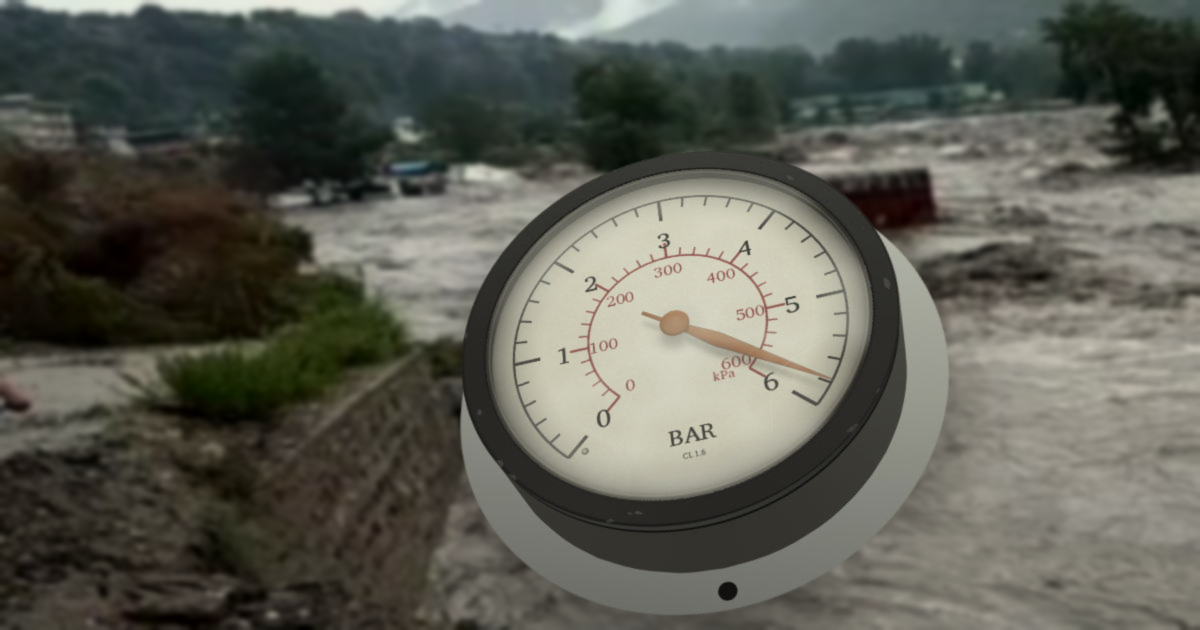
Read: 5.8 (bar)
